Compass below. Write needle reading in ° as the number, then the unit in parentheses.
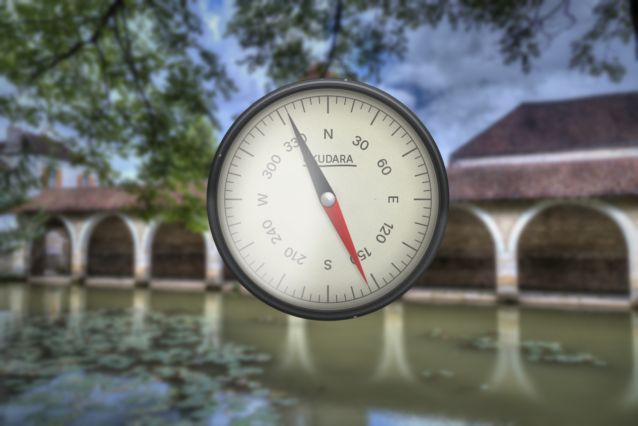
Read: 155 (°)
